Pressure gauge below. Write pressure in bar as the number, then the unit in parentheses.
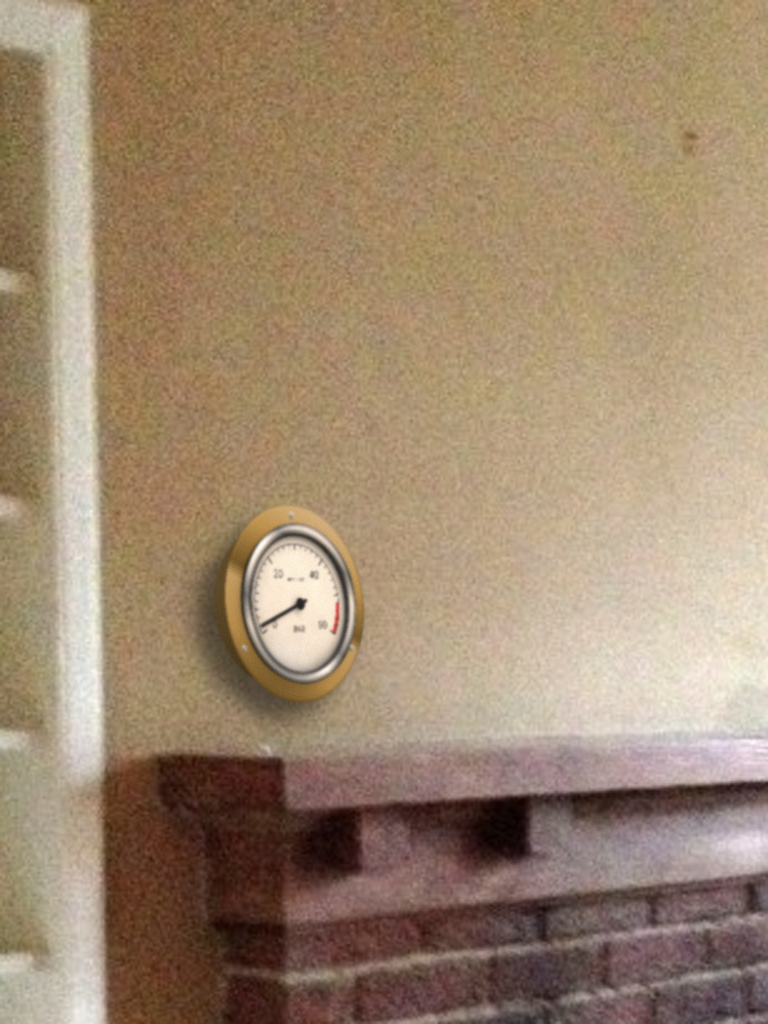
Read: 2 (bar)
